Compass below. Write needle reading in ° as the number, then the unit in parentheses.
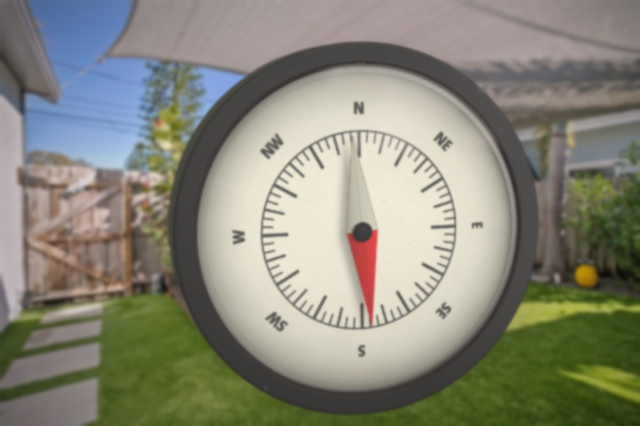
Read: 175 (°)
